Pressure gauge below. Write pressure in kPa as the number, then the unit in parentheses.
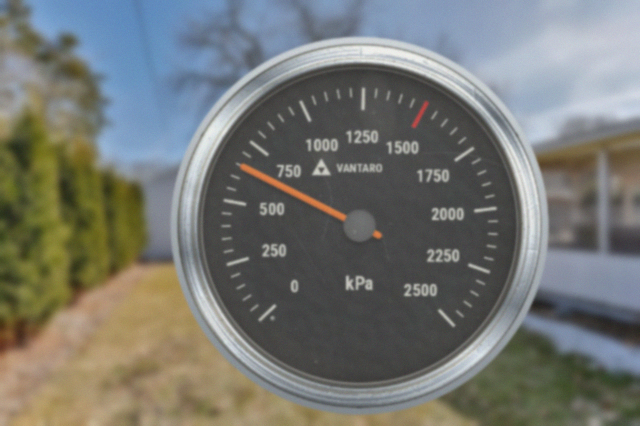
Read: 650 (kPa)
